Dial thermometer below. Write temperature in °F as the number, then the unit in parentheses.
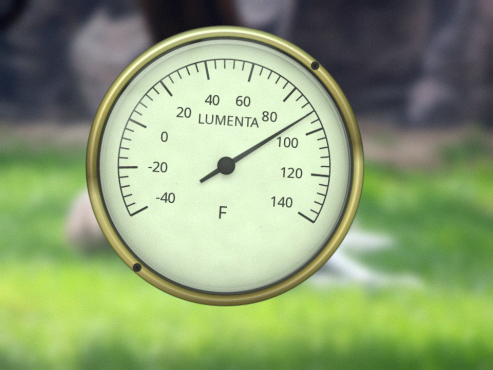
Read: 92 (°F)
